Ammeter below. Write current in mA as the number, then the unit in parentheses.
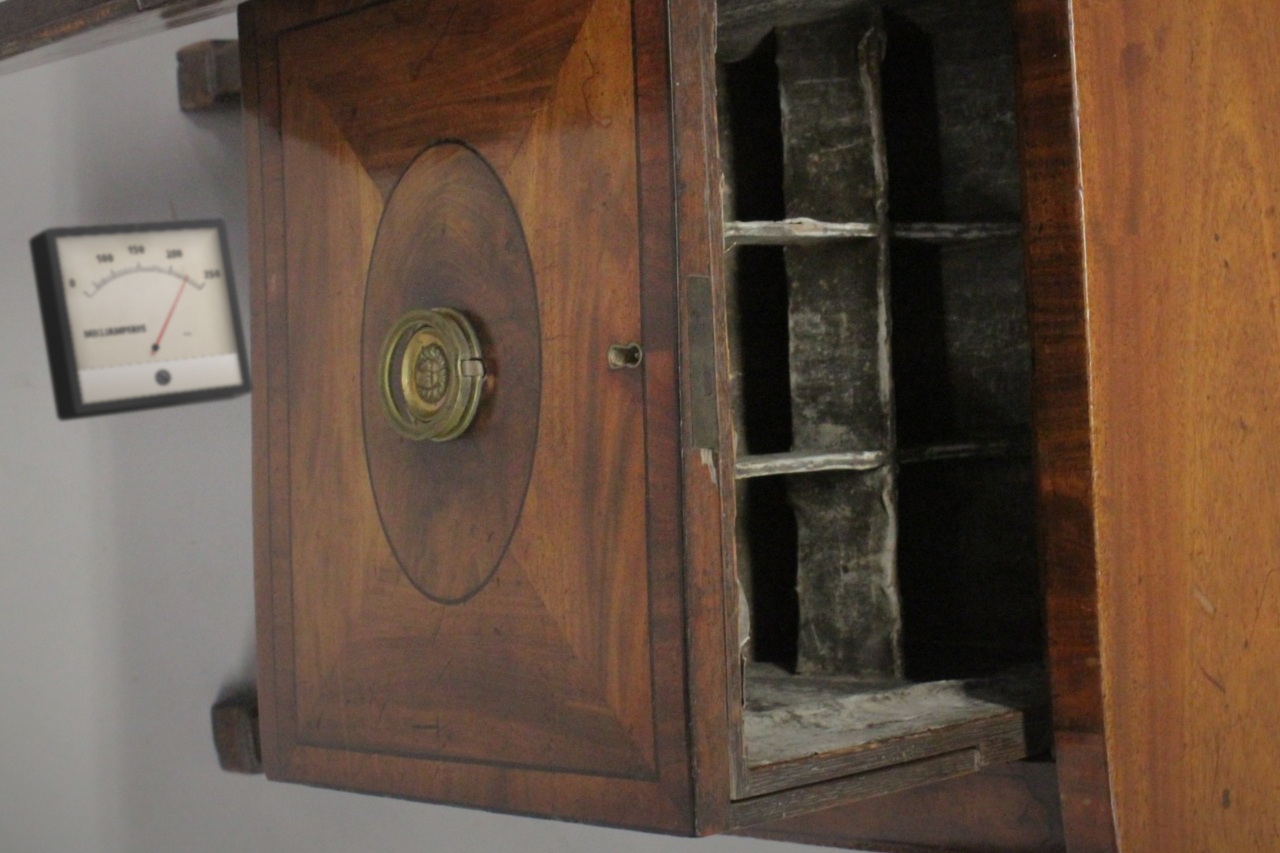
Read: 225 (mA)
